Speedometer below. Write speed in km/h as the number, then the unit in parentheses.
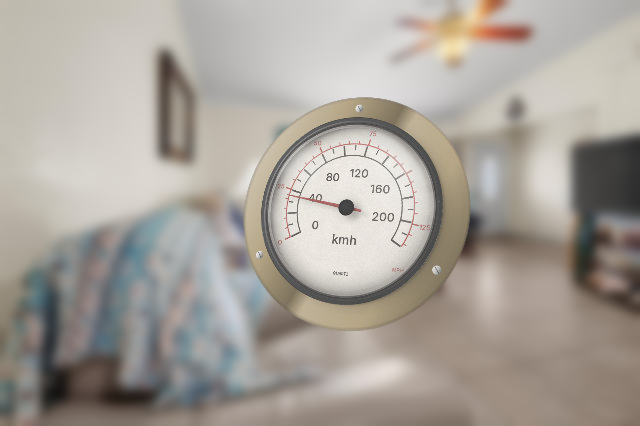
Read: 35 (km/h)
